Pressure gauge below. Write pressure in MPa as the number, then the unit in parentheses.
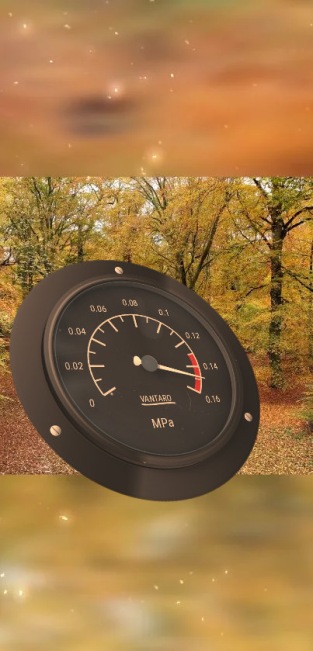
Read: 0.15 (MPa)
